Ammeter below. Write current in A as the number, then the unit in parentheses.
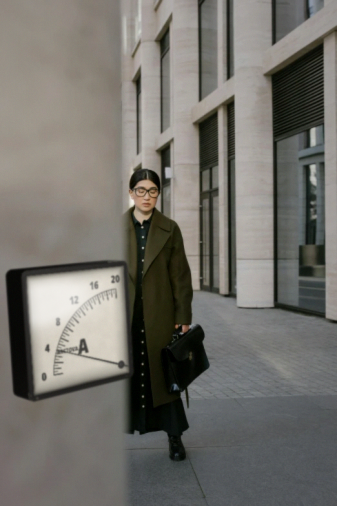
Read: 4 (A)
